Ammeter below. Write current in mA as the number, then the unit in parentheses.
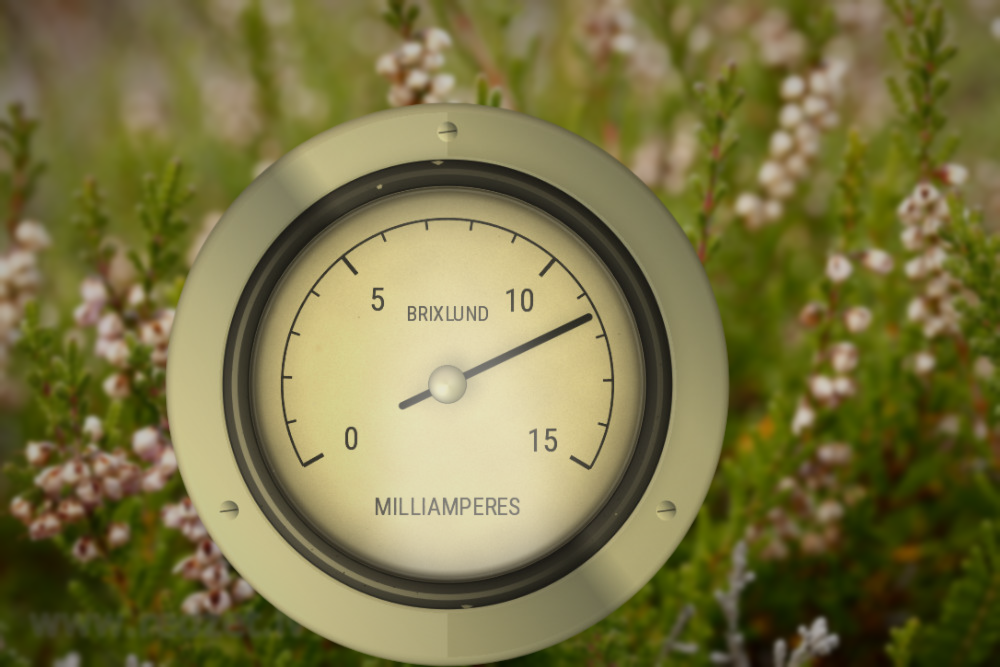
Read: 11.5 (mA)
